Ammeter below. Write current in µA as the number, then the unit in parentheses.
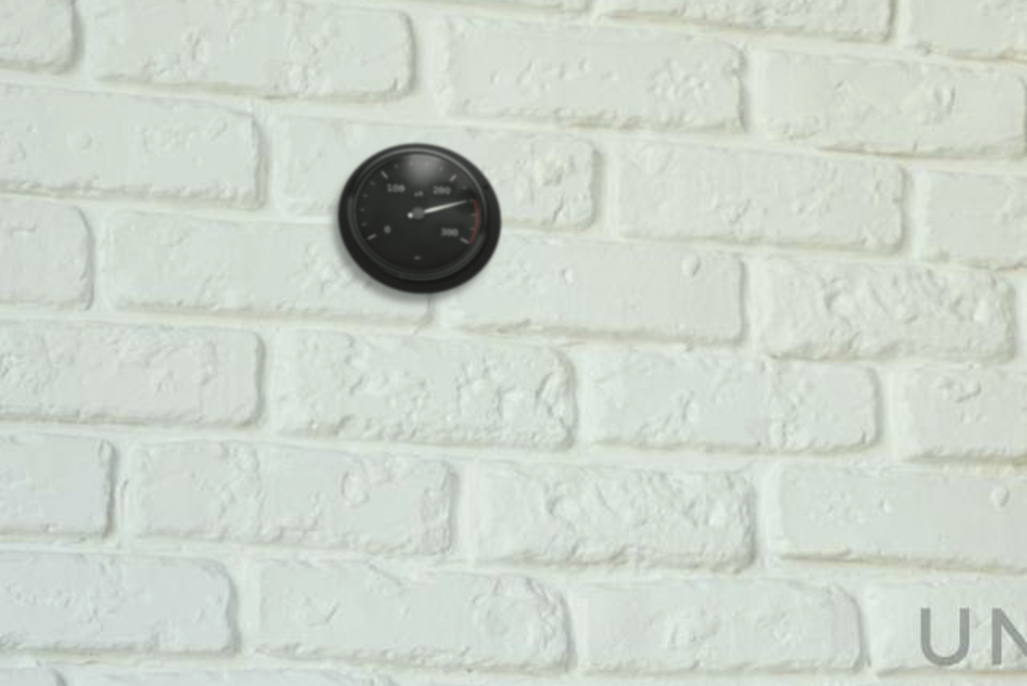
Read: 240 (µA)
